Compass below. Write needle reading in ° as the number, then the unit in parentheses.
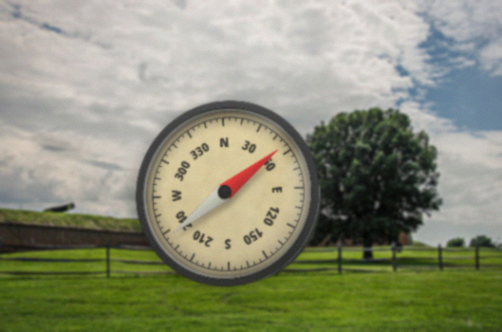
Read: 55 (°)
